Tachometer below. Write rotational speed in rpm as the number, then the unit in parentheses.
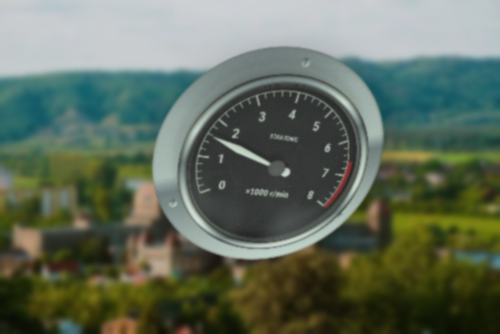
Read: 1600 (rpm)
